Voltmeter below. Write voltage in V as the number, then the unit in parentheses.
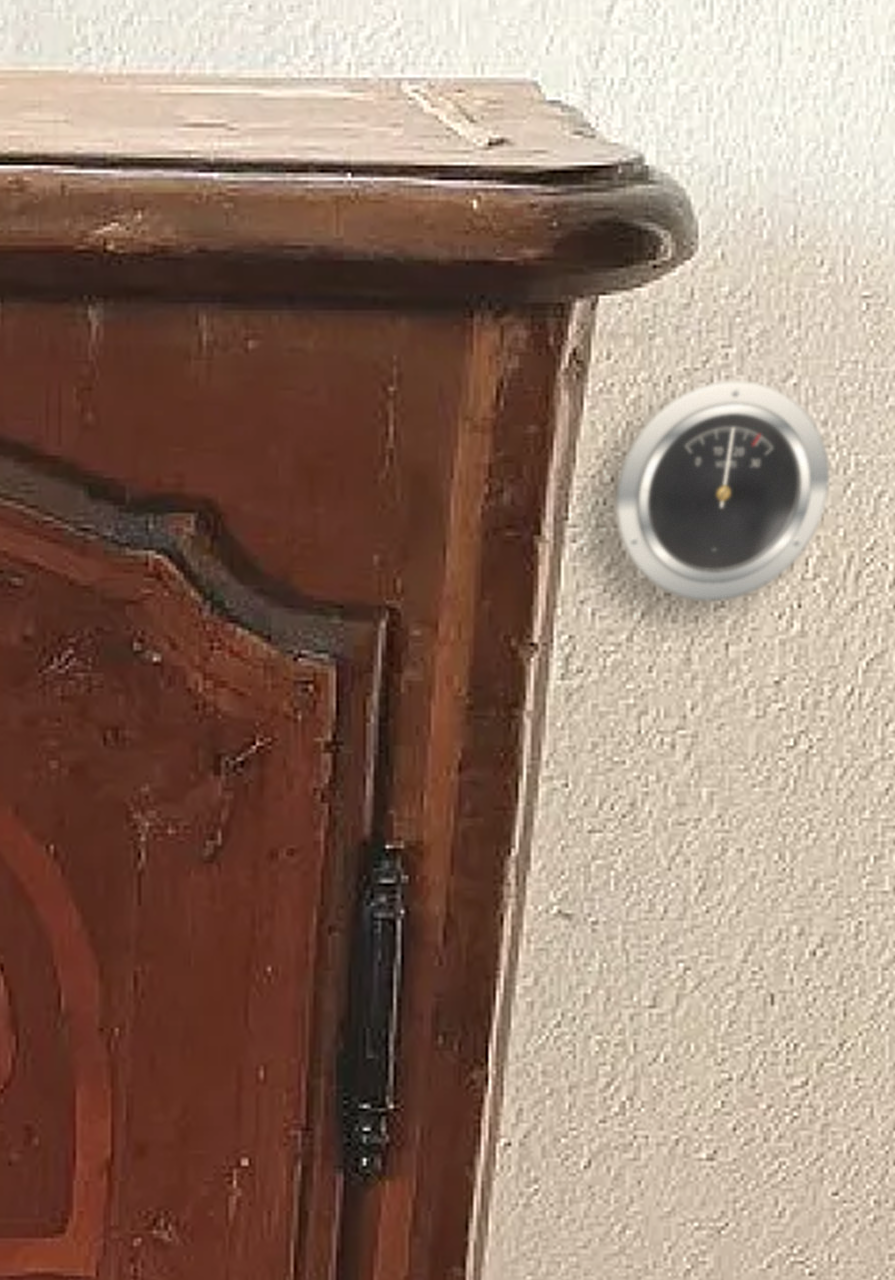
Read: 15 (V)
